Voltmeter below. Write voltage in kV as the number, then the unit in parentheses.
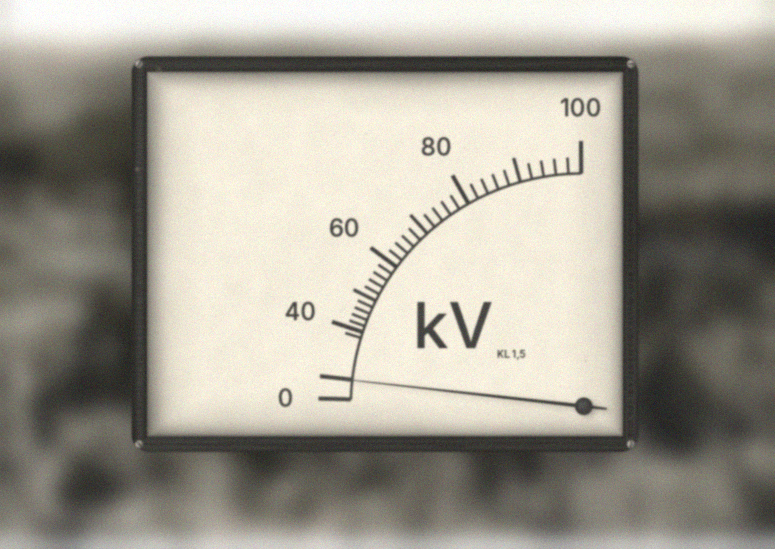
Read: 20 (kV)
